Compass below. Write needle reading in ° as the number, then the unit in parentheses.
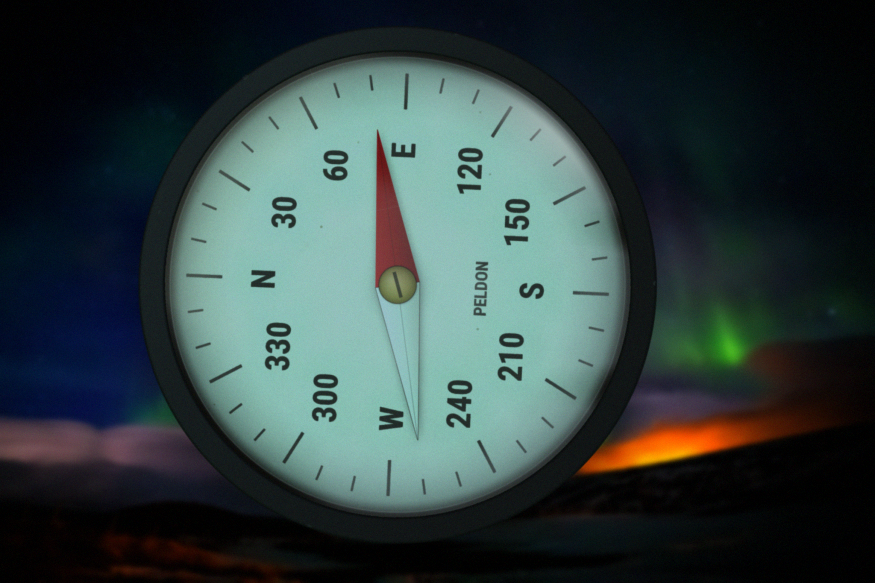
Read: 80 (°)
